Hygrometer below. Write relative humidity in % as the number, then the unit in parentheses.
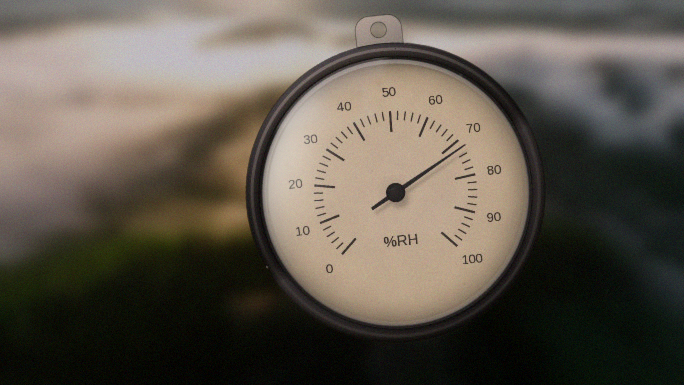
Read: 72 (%)
